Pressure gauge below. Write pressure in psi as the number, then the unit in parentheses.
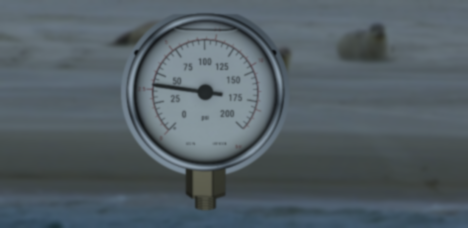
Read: 40 (psi)
